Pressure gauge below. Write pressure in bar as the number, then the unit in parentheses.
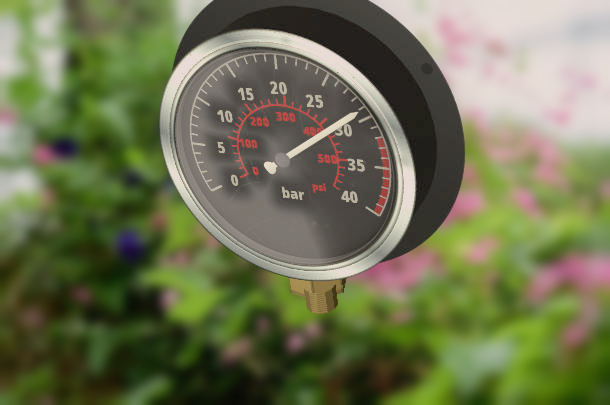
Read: 29 (bar)
